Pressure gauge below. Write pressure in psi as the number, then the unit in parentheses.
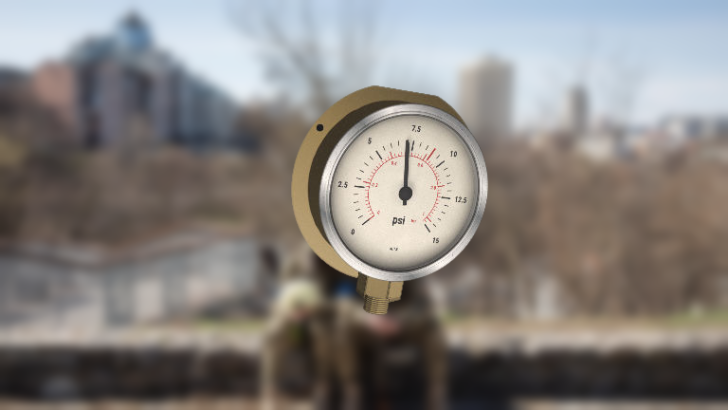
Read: 7 (psi)
